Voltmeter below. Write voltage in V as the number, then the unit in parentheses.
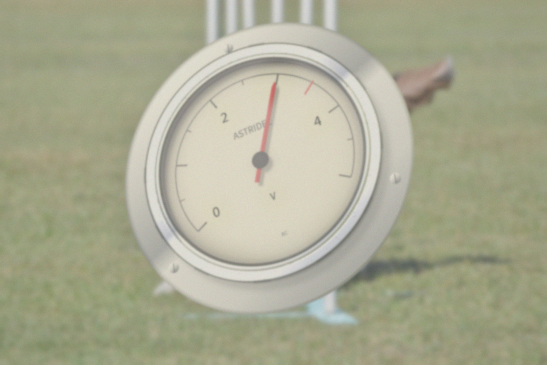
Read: 3 (V)
